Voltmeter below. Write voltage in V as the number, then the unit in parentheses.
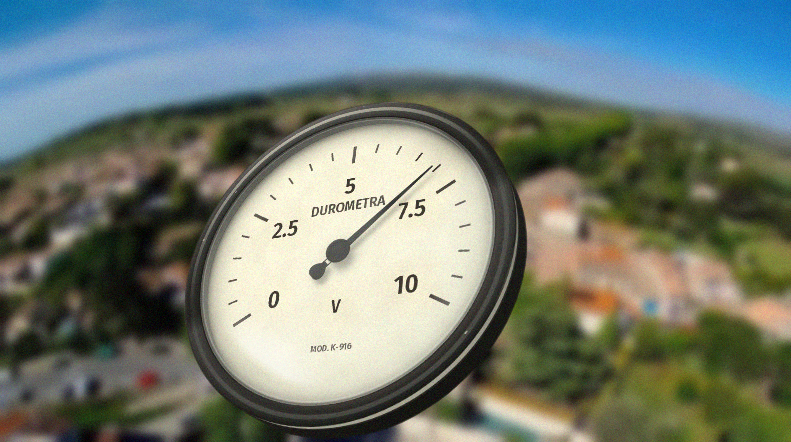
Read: 7 (V)
